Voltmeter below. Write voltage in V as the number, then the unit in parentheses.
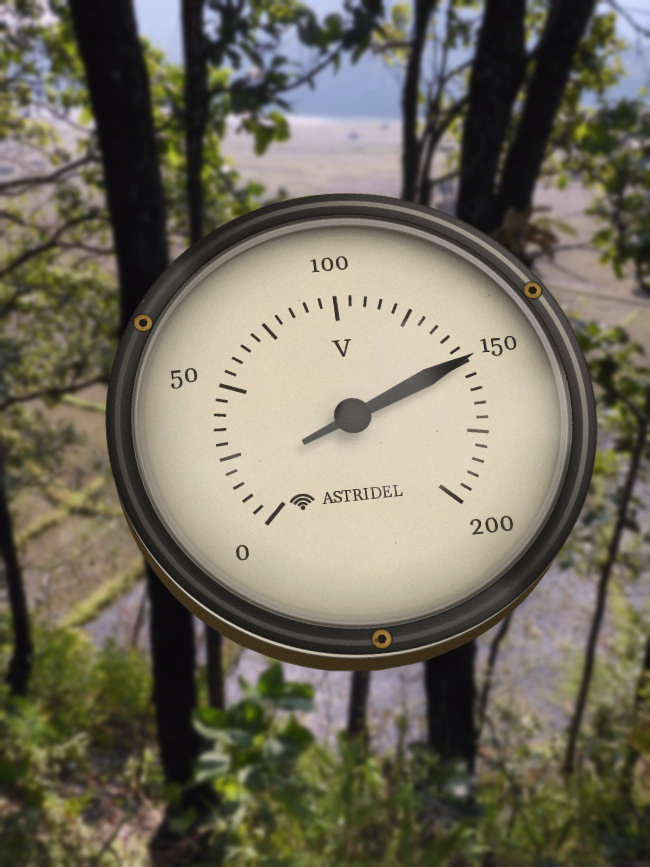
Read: 150 (V)
